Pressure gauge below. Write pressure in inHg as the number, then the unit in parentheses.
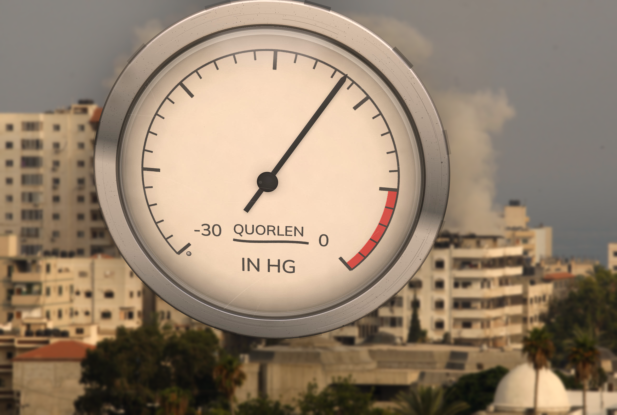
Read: -11.5 (inHg)
